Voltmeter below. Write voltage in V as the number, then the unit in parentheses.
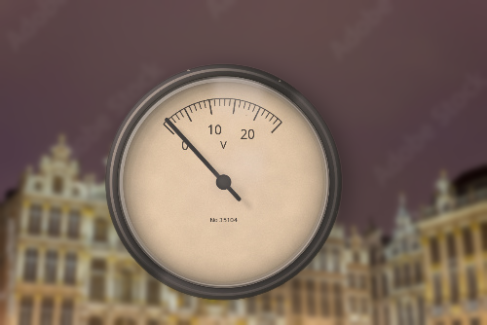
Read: 1 (V)
